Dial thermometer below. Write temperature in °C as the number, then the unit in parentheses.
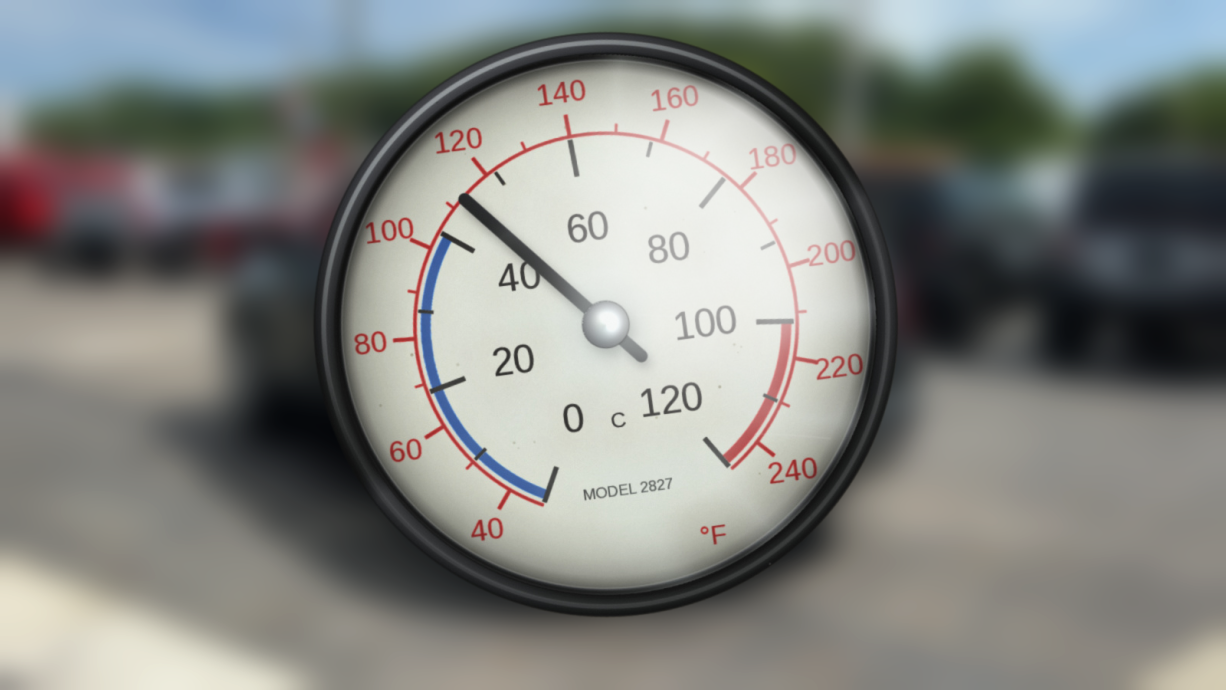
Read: 45 (°C)
